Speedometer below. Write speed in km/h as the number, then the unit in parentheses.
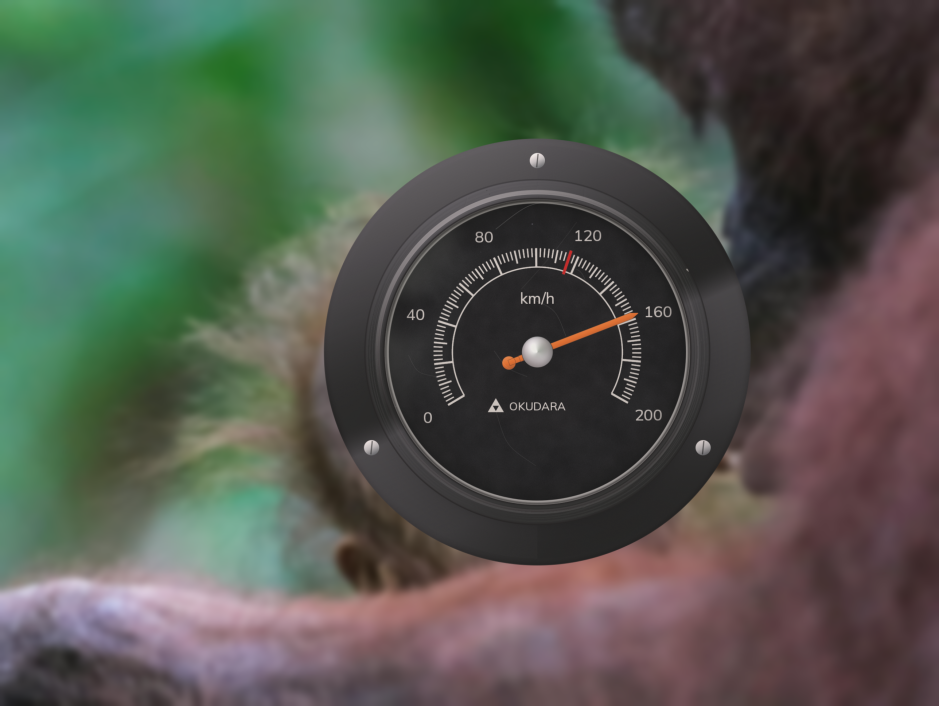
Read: 158 (km/h)
